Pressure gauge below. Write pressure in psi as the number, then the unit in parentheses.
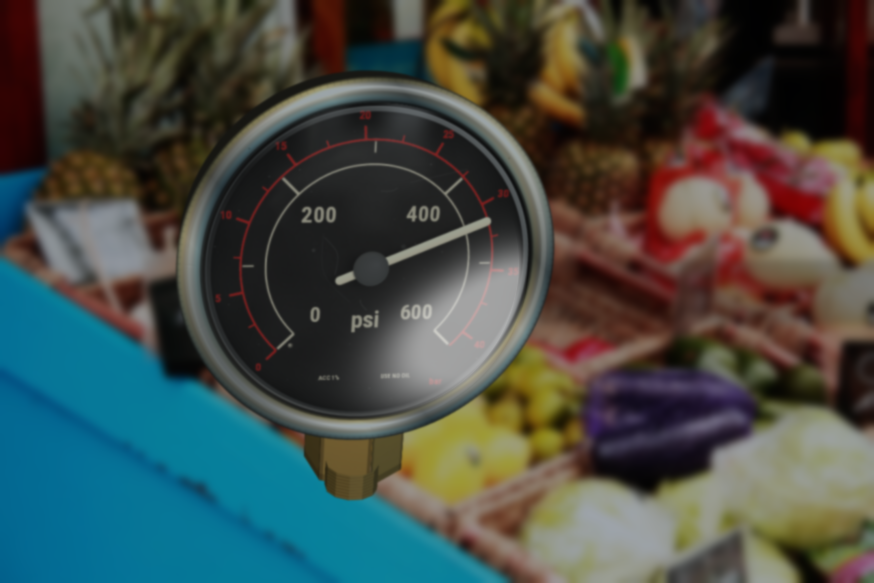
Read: 450 (psi)
